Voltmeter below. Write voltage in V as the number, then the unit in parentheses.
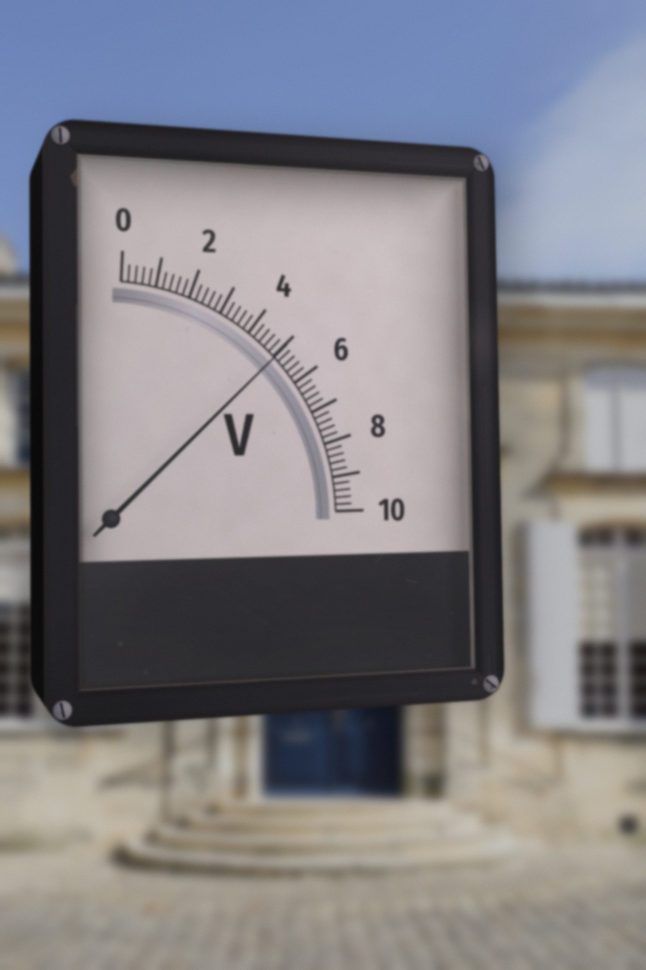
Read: 5 (V)
